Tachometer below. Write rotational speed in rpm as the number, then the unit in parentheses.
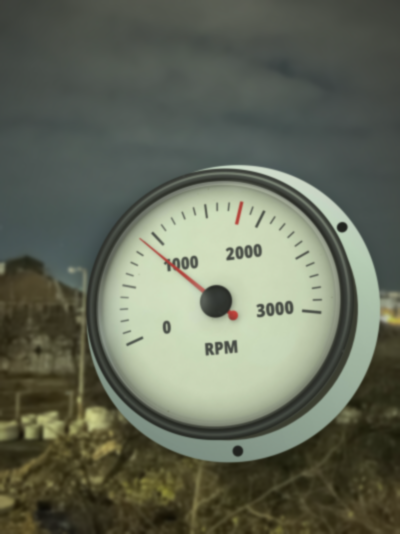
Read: 900 (rpm)
